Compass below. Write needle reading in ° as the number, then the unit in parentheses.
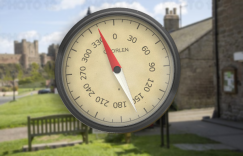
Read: 340 (°)
